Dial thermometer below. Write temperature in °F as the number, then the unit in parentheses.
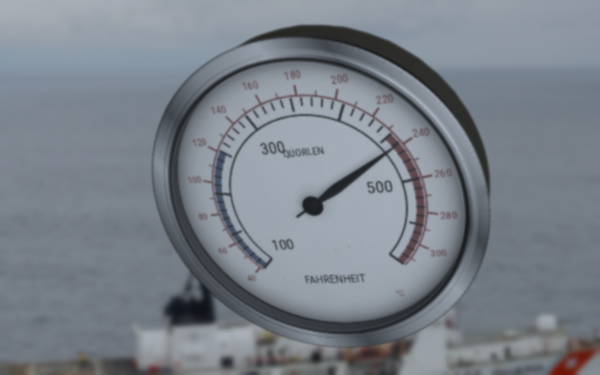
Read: 460 (°F)
